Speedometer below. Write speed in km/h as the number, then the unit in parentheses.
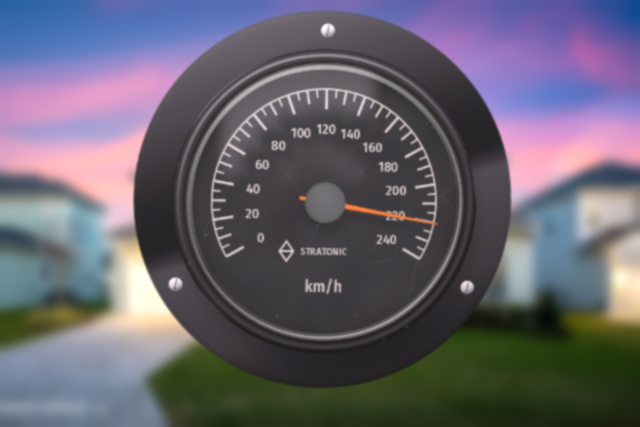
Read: 220 (km/h)
